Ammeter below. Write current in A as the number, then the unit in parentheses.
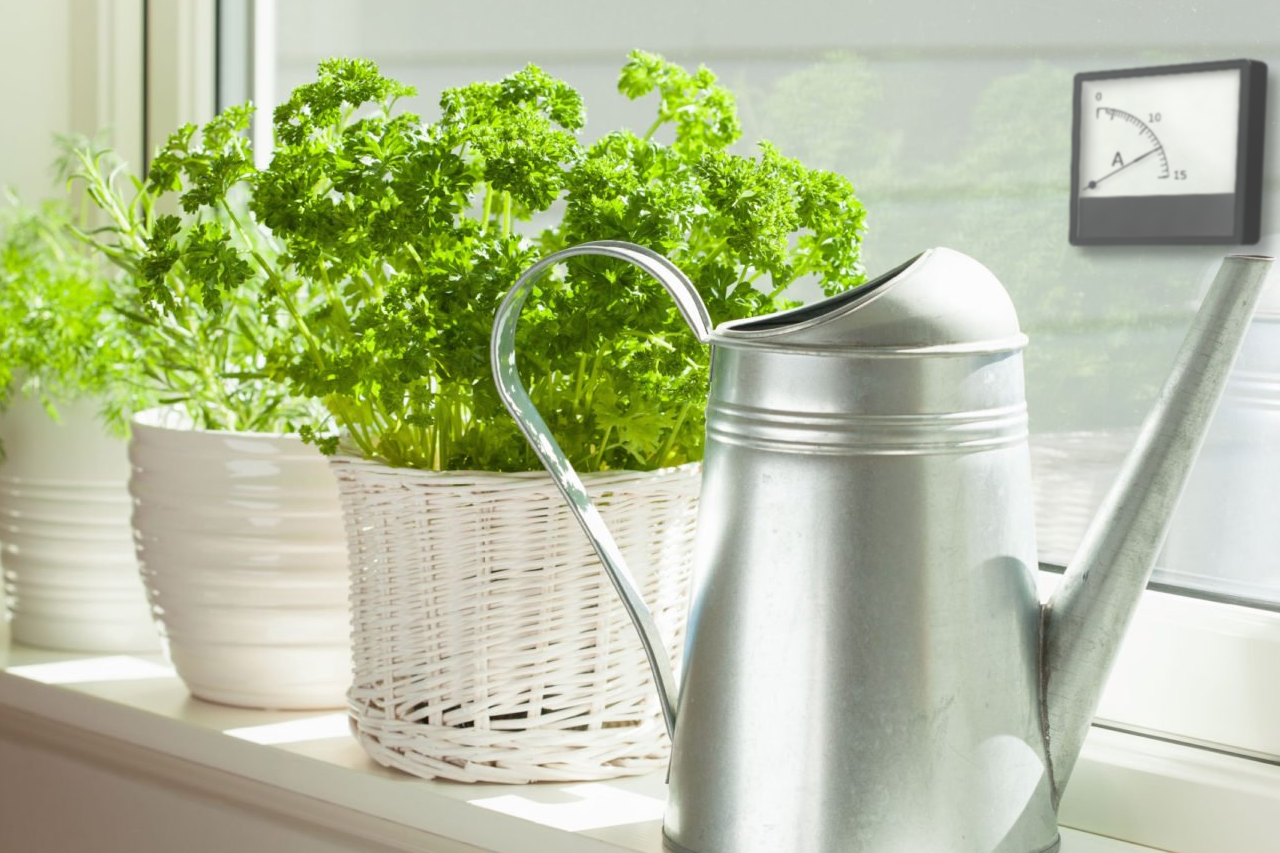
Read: 12.5 (A)
